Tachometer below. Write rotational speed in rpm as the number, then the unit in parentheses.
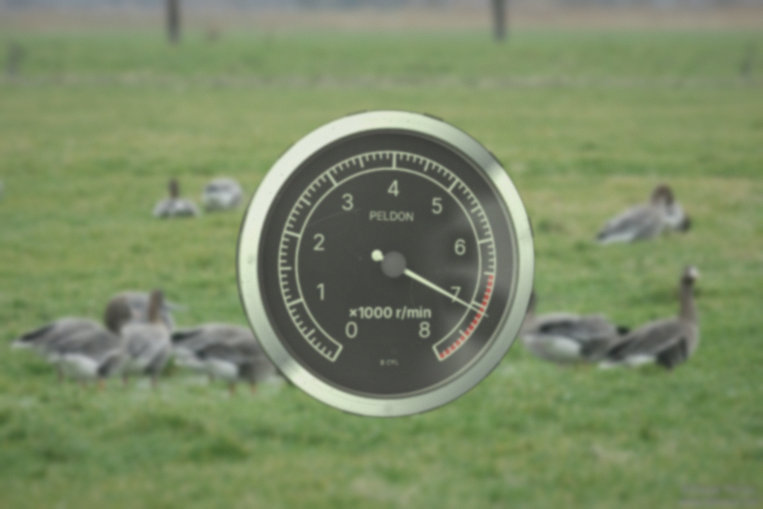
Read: 7100 (rpm)
